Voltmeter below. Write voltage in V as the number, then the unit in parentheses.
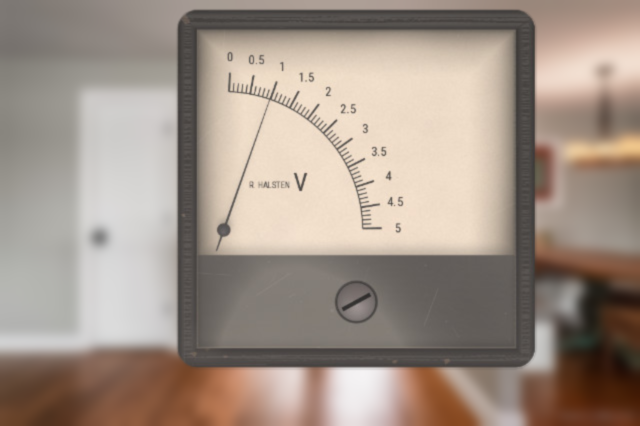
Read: 1 (V)
